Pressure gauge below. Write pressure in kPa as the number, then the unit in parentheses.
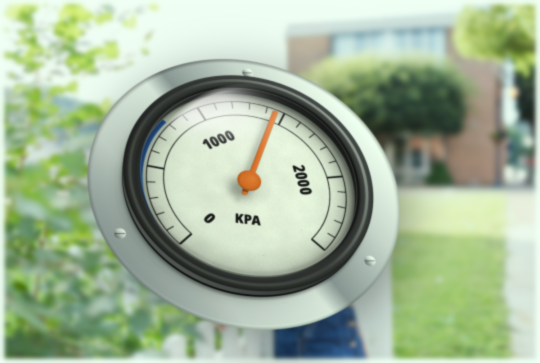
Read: 1450 (kPa)
